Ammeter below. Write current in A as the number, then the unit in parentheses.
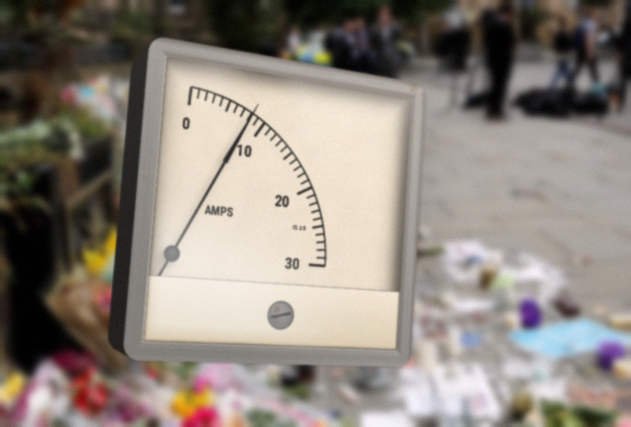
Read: 8 (A)
